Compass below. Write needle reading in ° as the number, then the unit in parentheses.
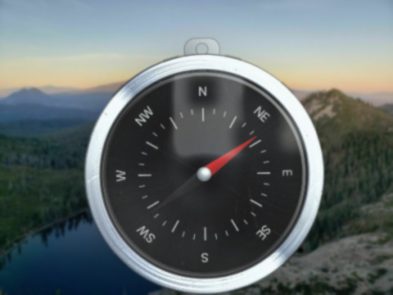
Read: 55 (°)
